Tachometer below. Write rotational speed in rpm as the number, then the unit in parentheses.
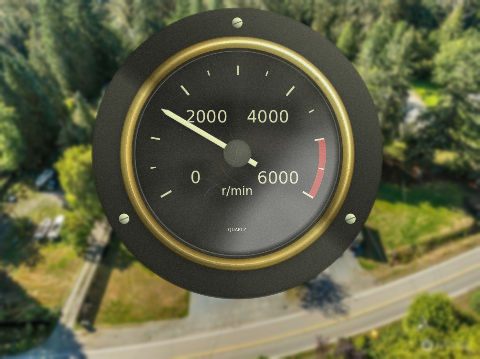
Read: 1500 (rpm)
